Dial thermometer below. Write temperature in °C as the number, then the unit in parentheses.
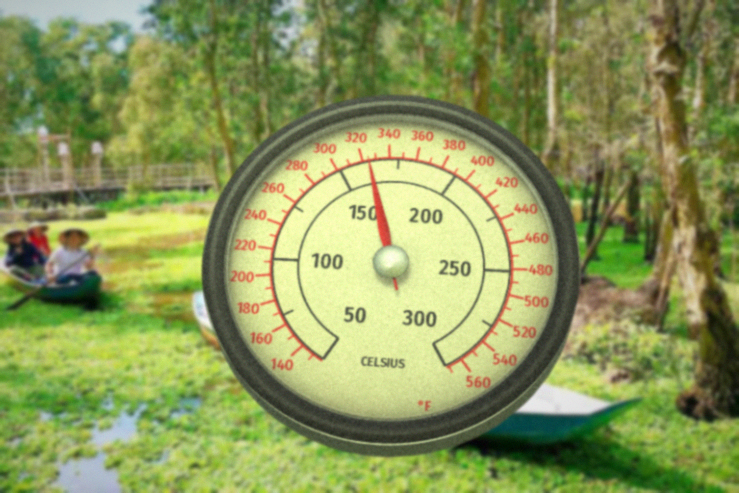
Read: 162.5 (°C)
